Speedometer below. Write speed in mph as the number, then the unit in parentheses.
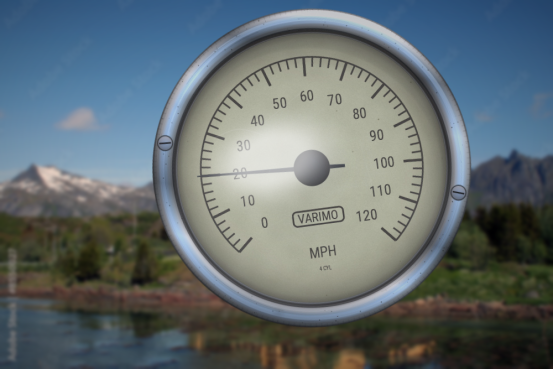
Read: 20 (mph)
